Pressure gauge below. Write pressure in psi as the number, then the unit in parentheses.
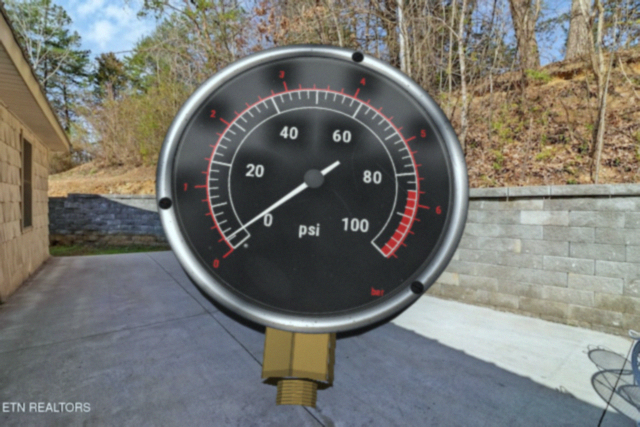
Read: 2 (psi)
